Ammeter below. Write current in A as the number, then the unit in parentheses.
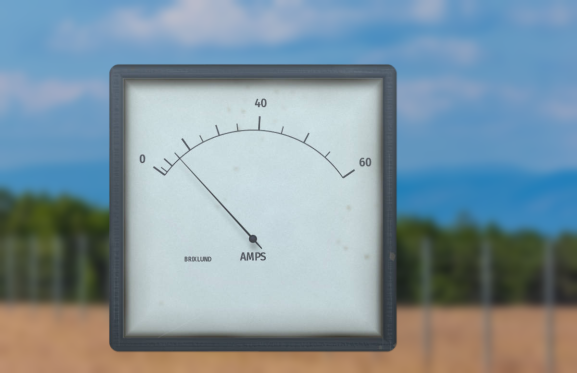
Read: 15 (A)
